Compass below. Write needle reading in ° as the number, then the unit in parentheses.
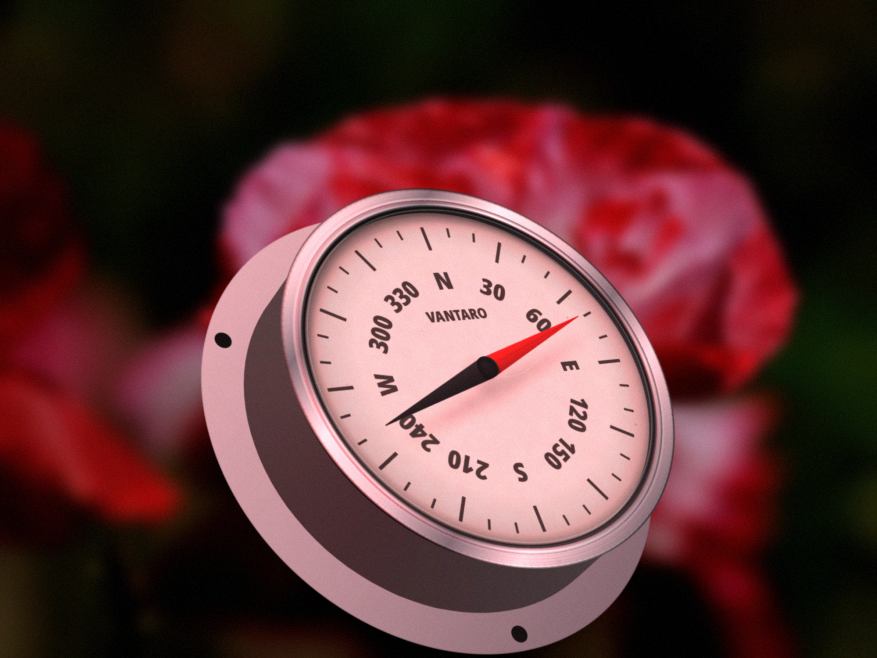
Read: 70 (°)
